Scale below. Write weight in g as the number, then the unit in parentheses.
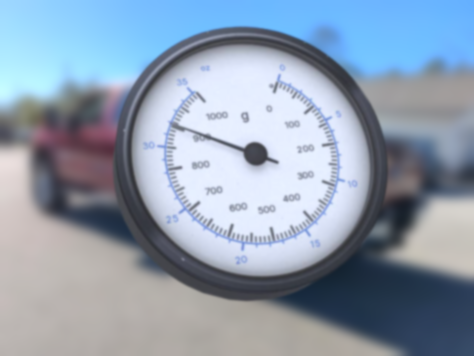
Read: 900 (g)
